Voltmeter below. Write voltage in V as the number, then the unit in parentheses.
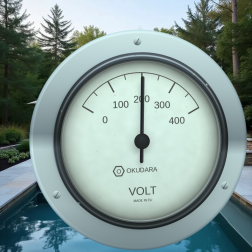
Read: 200 (V)
